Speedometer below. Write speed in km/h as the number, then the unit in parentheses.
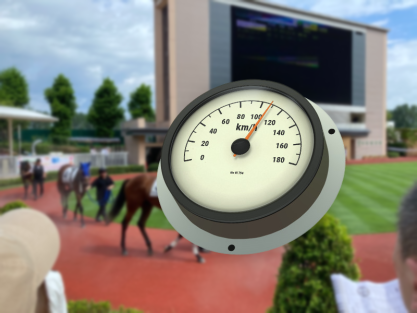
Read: 110 (km/h)
